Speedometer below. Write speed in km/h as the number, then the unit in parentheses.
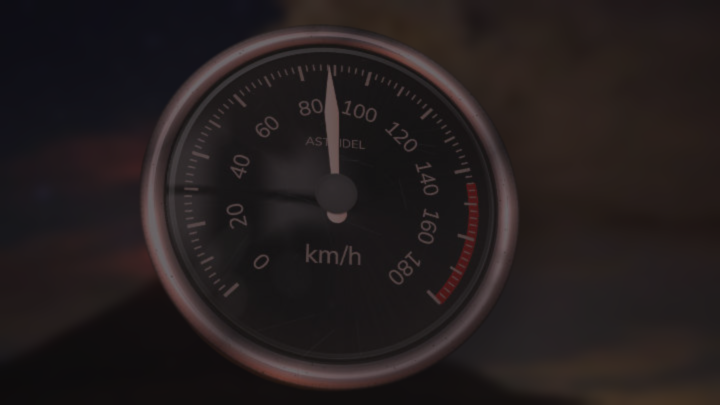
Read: 88 (km/h)
